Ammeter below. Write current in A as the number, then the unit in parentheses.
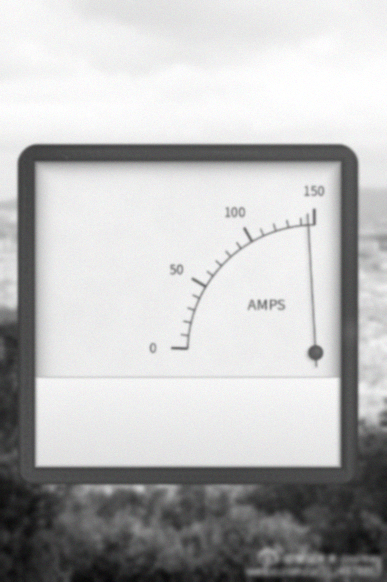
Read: 145 (A)
